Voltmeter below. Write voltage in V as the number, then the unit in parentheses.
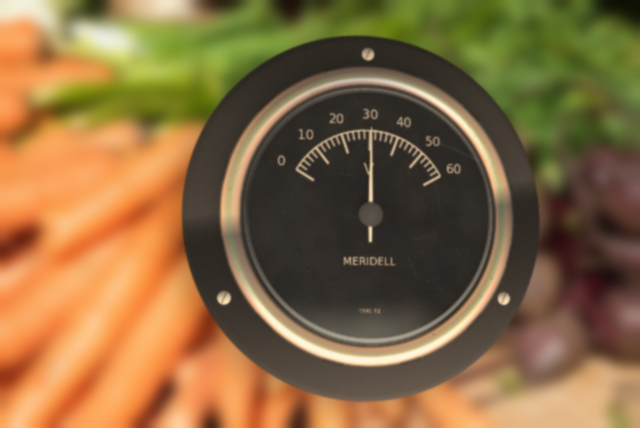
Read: 30 (V)
